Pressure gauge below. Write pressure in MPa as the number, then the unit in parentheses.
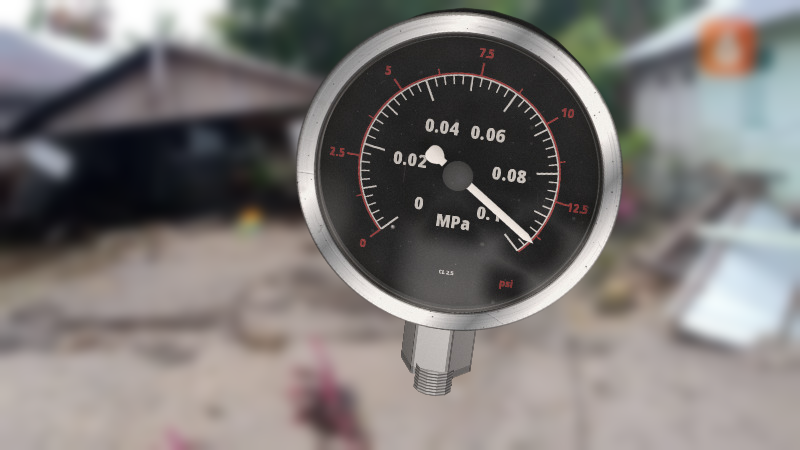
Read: 0.096 (MPa)
